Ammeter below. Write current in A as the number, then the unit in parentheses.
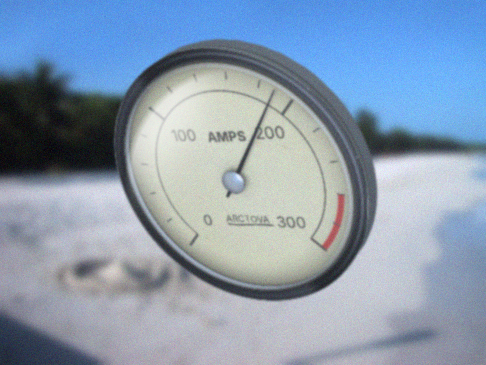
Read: 190 (A)
